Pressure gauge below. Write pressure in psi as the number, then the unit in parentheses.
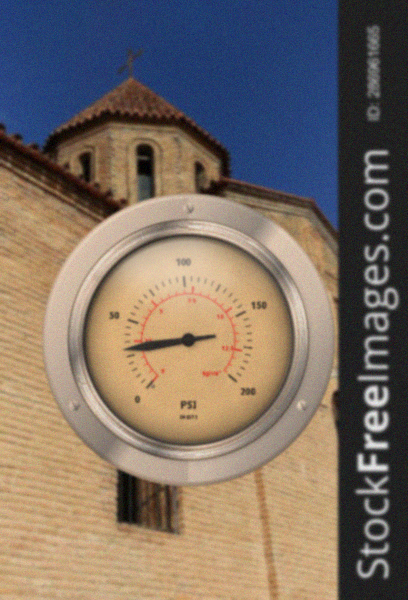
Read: 30 (psi)
